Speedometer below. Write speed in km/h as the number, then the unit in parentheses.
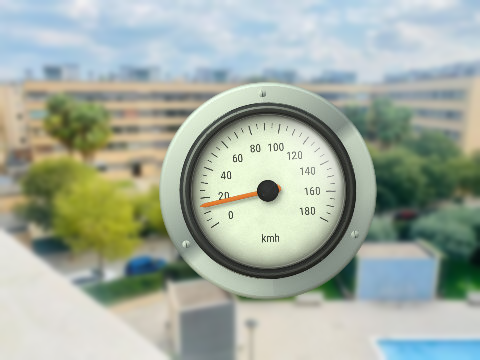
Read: 15 (km/h)
